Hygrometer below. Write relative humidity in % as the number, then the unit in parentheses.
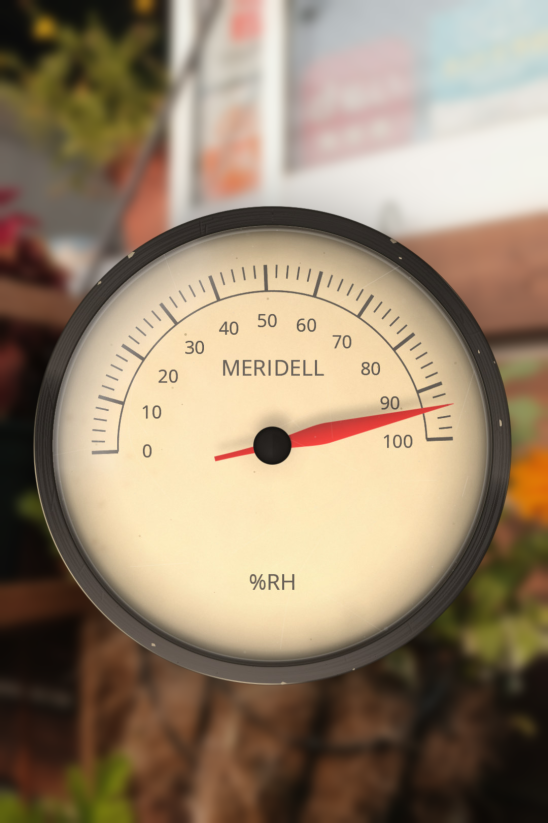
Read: 94 (%)
